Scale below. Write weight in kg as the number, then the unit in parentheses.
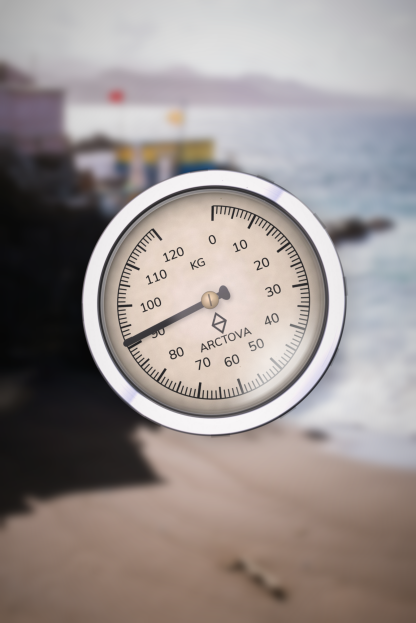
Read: 91 (kg)
